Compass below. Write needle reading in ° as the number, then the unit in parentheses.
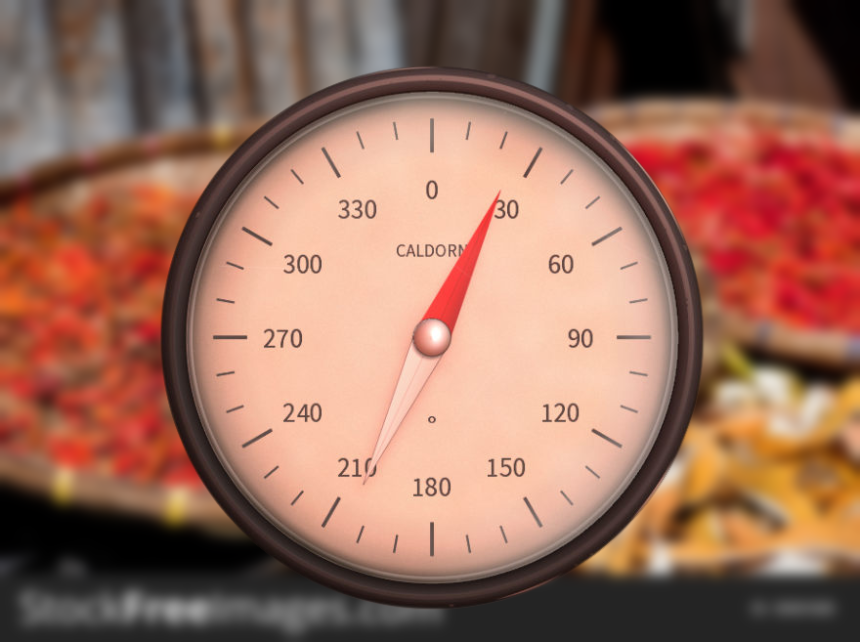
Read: 25 (°)
